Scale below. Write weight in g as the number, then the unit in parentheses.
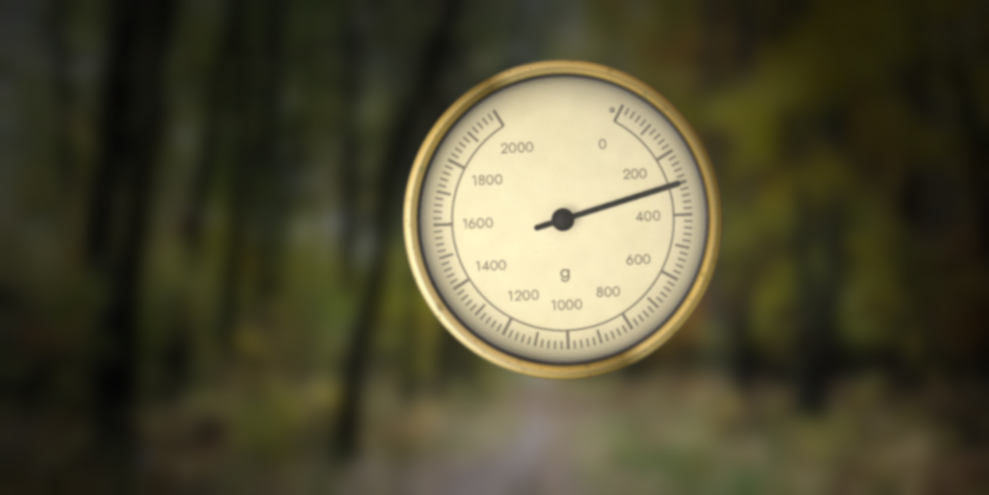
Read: 300 (g)
